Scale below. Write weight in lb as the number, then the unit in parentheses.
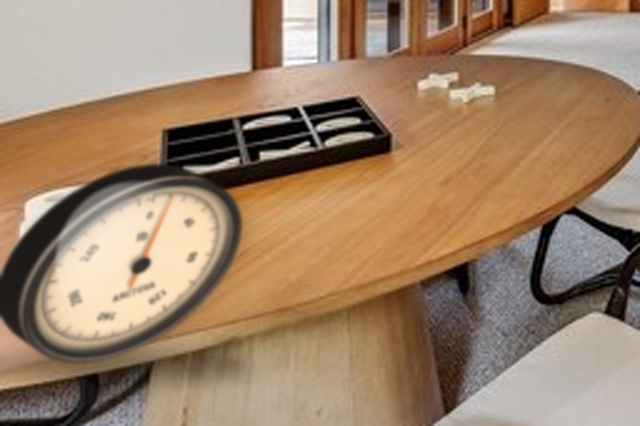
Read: 10 (lb)
